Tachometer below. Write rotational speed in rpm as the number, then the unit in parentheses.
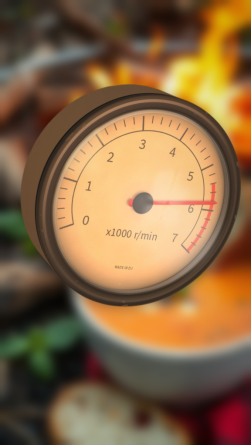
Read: 5800 (rpm)
